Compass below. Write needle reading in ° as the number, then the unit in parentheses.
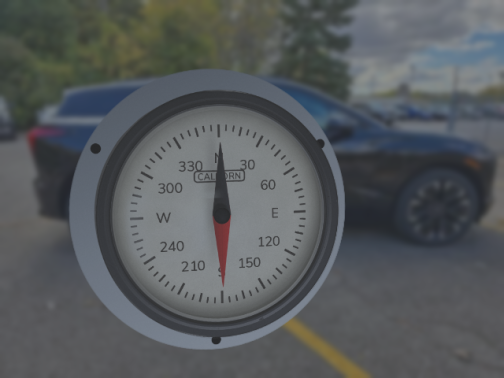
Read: 180 (°)
